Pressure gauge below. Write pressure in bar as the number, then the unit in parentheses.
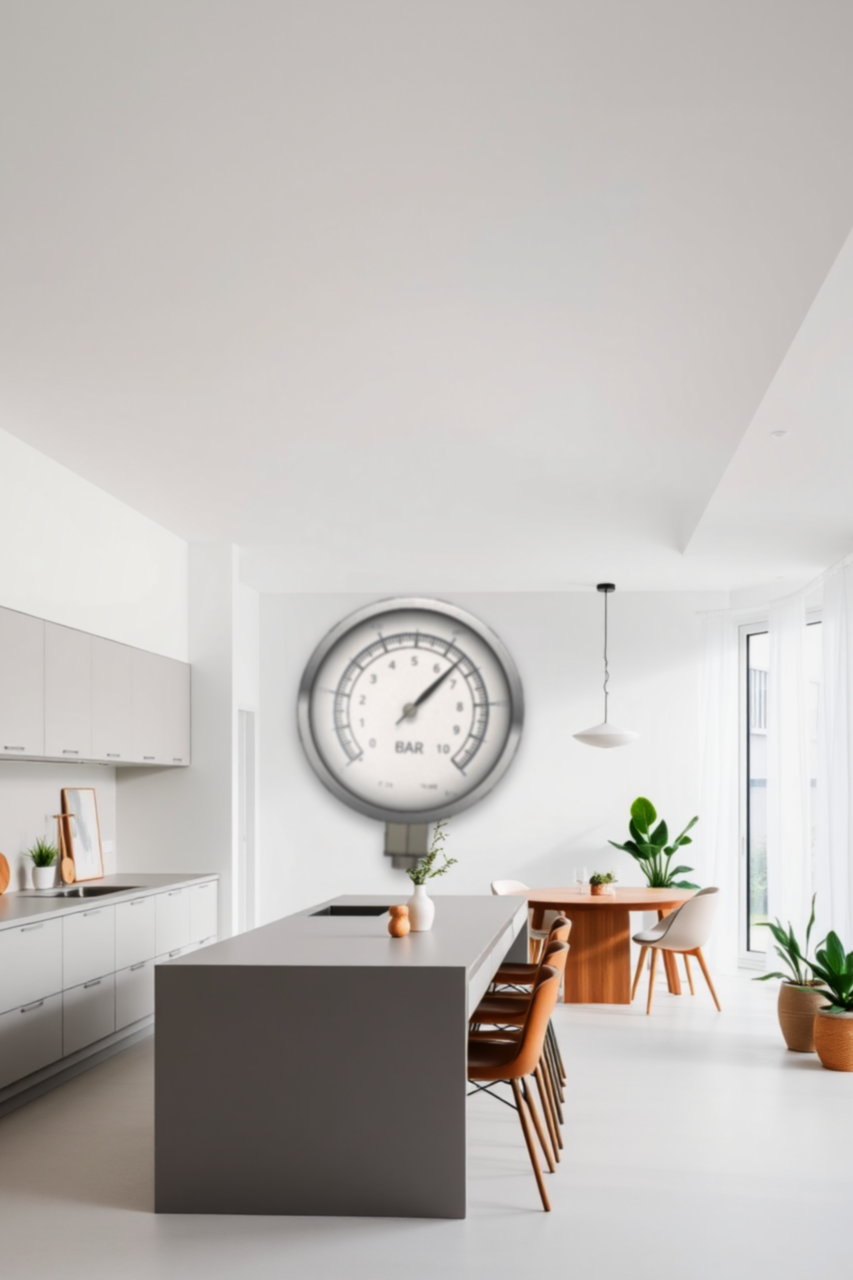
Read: 6.5 (bar)
